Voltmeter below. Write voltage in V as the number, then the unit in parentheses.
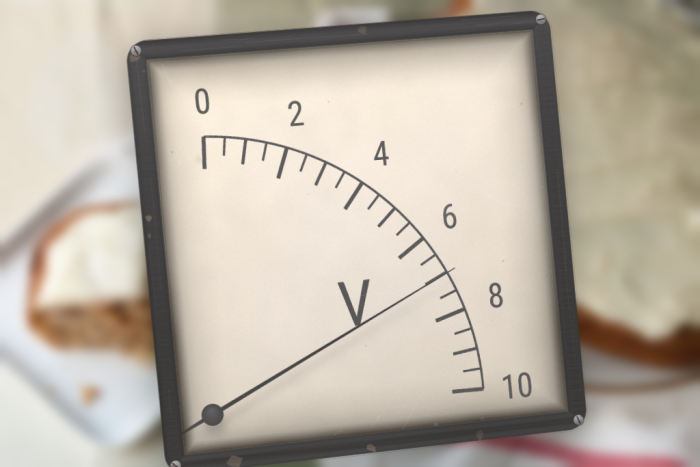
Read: 7 (V)
